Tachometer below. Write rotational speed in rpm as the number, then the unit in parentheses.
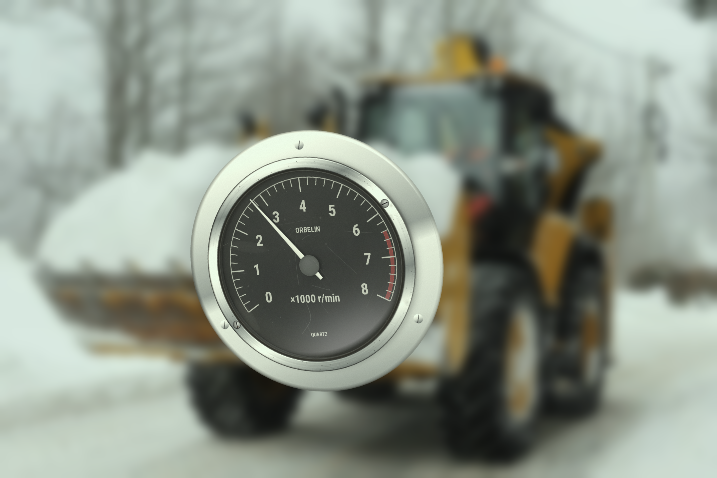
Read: 2800 (rpm)
